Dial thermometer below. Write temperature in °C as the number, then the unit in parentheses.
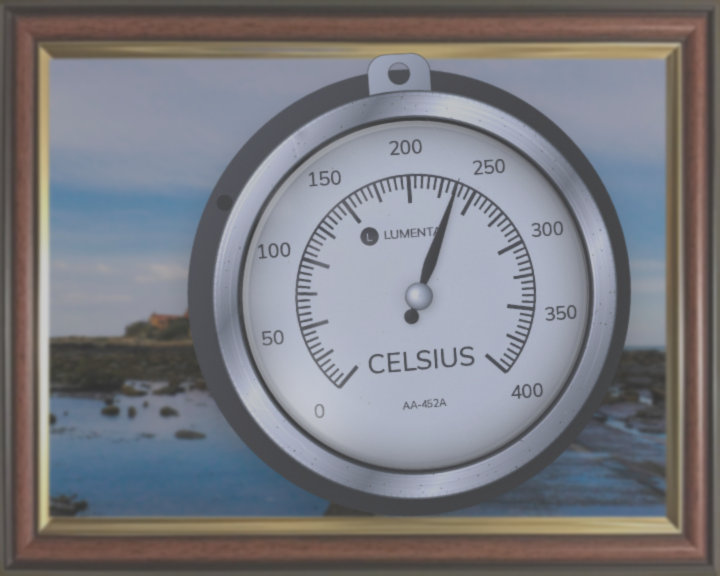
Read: 235 (°C)
